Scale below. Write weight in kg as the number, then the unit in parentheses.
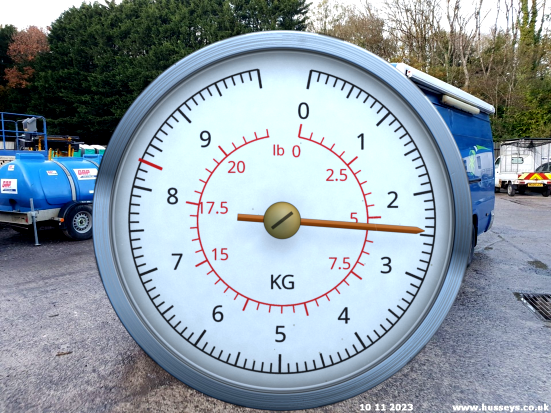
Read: 2.45 (kg)
